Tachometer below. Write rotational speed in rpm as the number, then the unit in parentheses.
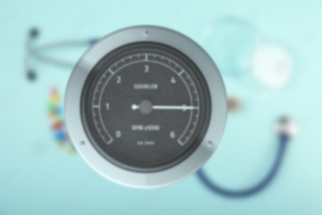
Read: 5000 (rpm)
